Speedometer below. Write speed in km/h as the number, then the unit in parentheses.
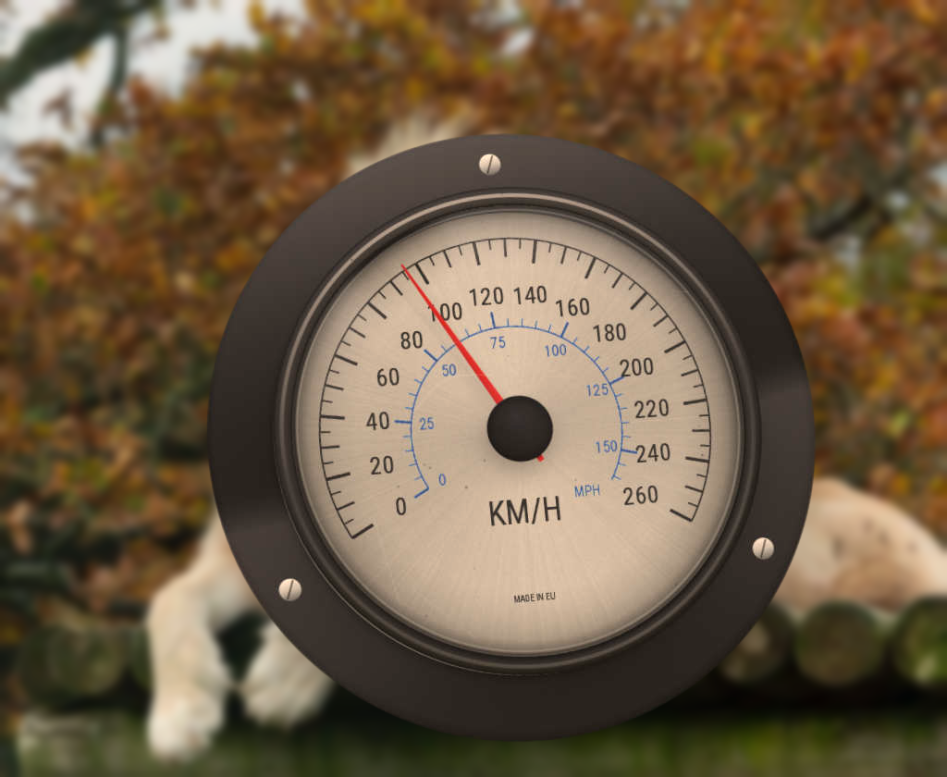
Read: 95 (km/h)
